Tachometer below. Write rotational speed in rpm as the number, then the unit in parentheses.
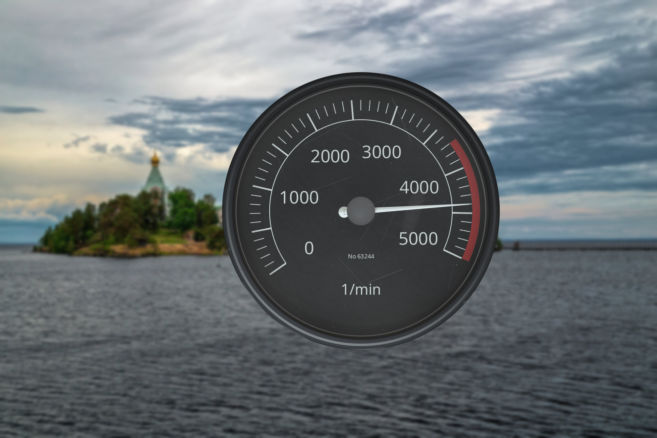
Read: 4400 (rpm)
